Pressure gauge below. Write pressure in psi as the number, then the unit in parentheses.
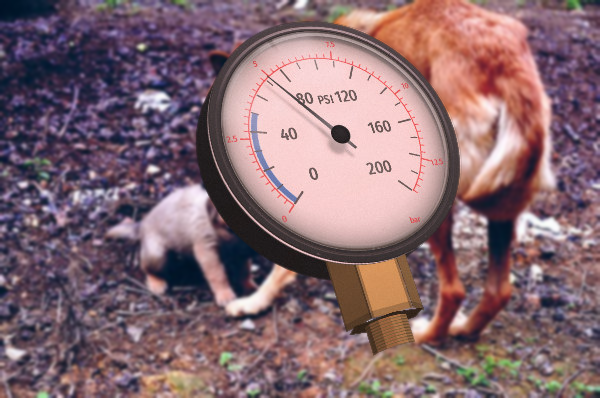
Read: 70 (psi)
